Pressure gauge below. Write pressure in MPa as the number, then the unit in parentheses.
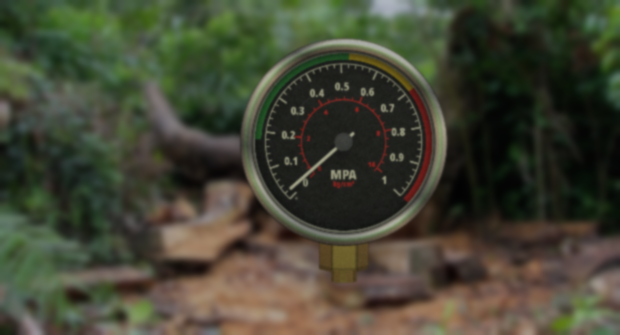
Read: 0.02 (MPa)
